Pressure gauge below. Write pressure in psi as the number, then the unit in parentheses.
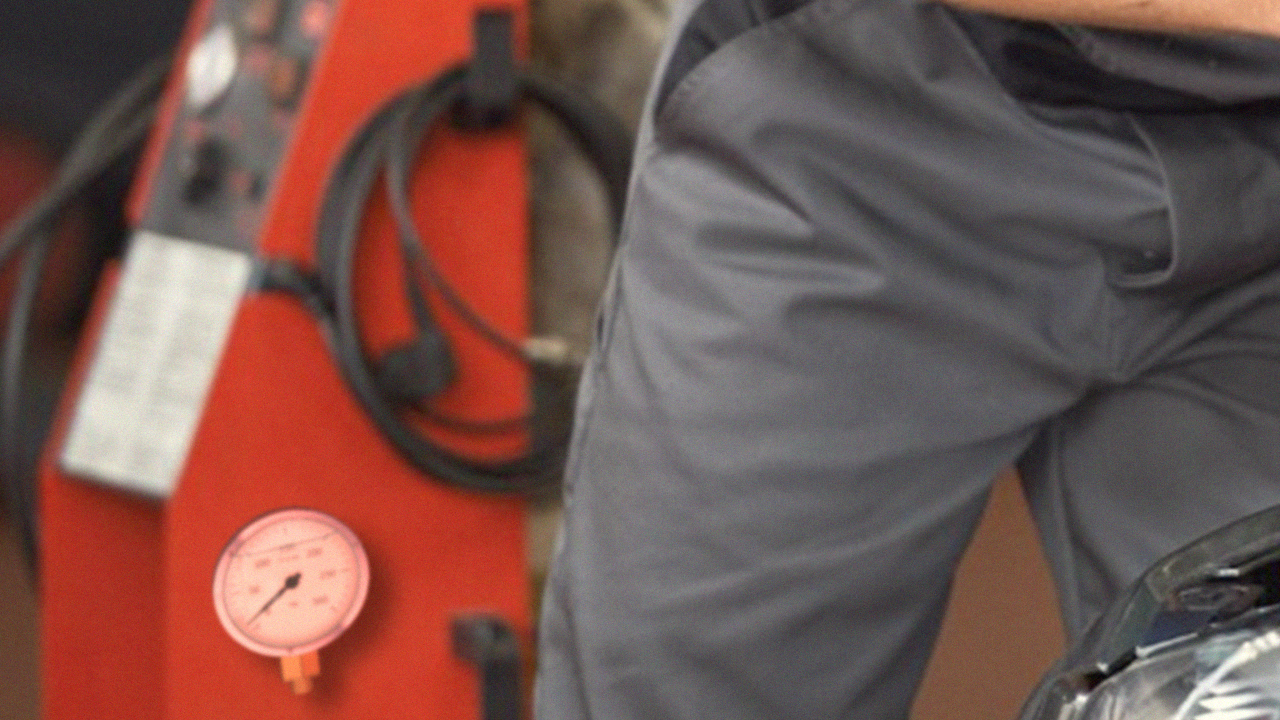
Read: 10 (psi)
